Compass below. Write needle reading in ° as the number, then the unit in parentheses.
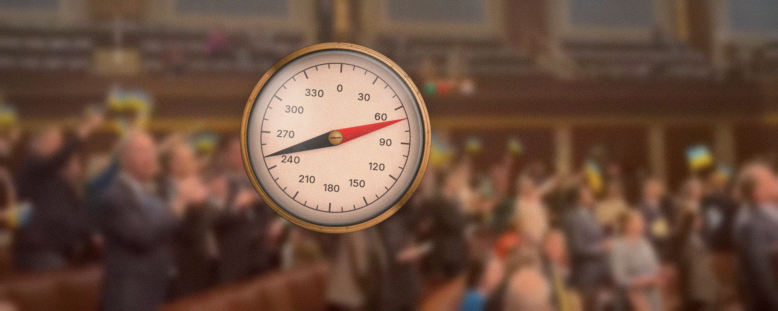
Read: 70 (°)
